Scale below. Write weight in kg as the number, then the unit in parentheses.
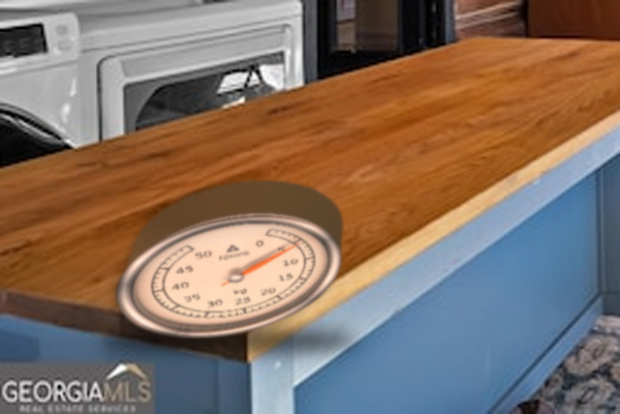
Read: 5 (kg)
